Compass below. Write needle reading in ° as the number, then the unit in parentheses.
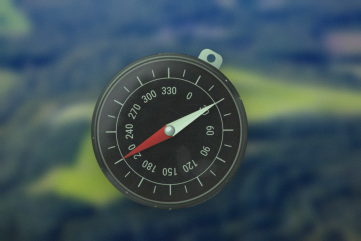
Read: 210 (°)
